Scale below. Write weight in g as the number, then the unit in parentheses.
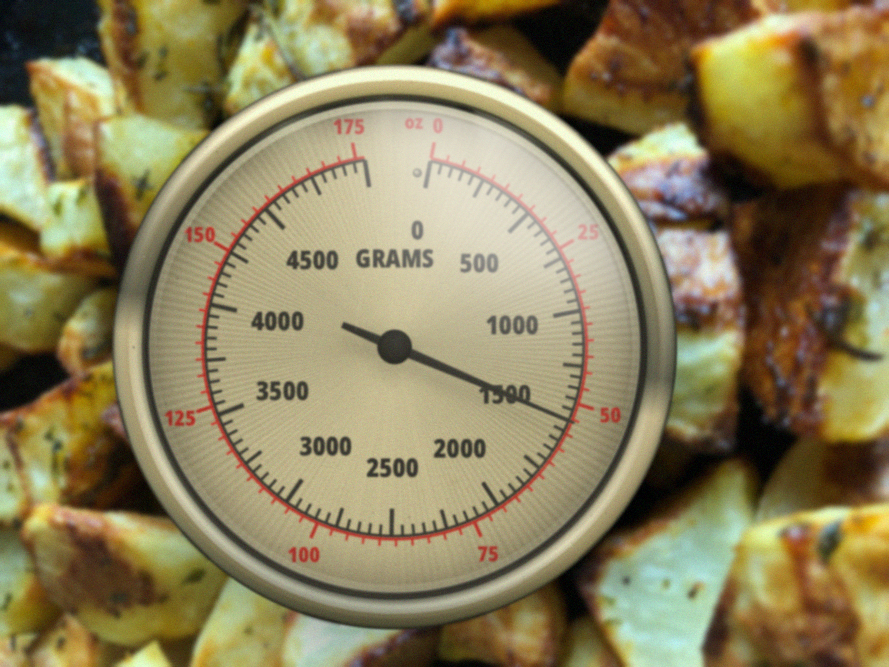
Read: 1500 (g)
